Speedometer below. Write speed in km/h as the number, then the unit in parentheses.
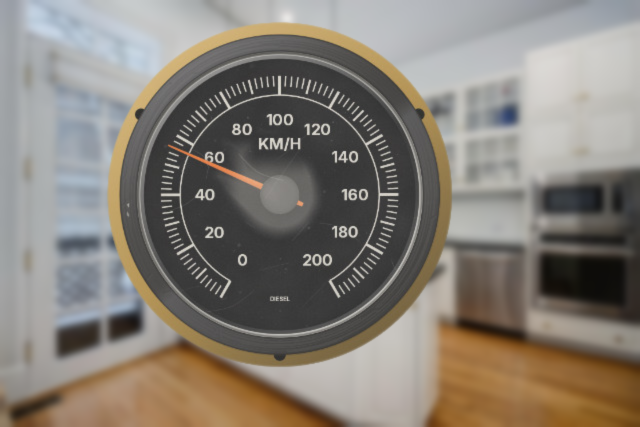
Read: 56 (km/h)
